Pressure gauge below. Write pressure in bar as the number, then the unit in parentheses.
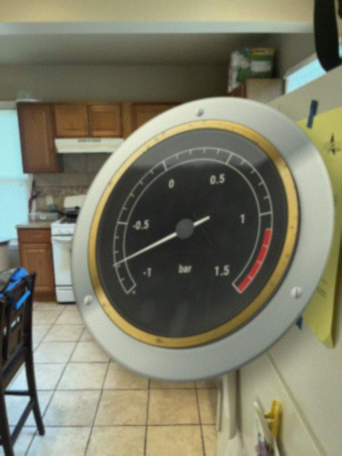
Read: -0.8 (bar)
